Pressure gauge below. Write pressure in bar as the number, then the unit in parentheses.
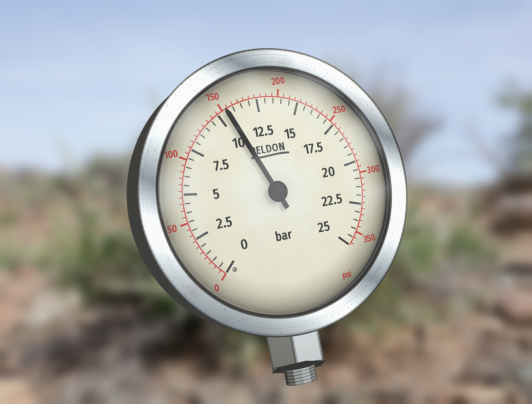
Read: 10.5 (bar)
